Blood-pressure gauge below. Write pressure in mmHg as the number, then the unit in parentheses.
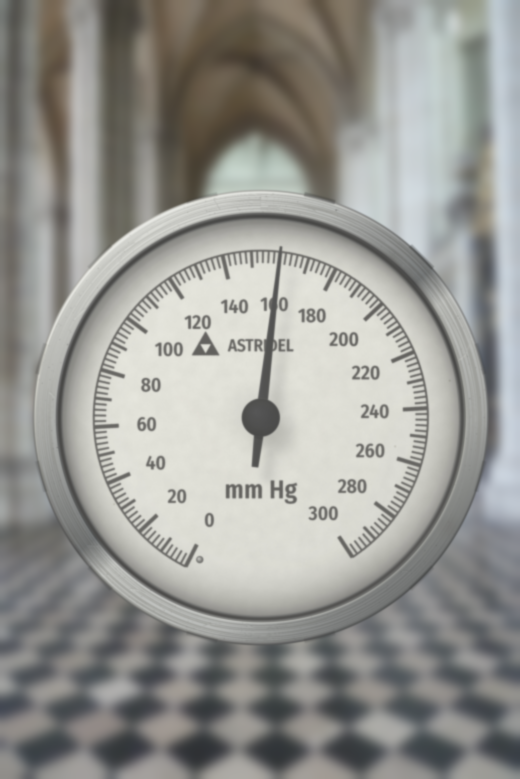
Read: 160 (mmHg)
